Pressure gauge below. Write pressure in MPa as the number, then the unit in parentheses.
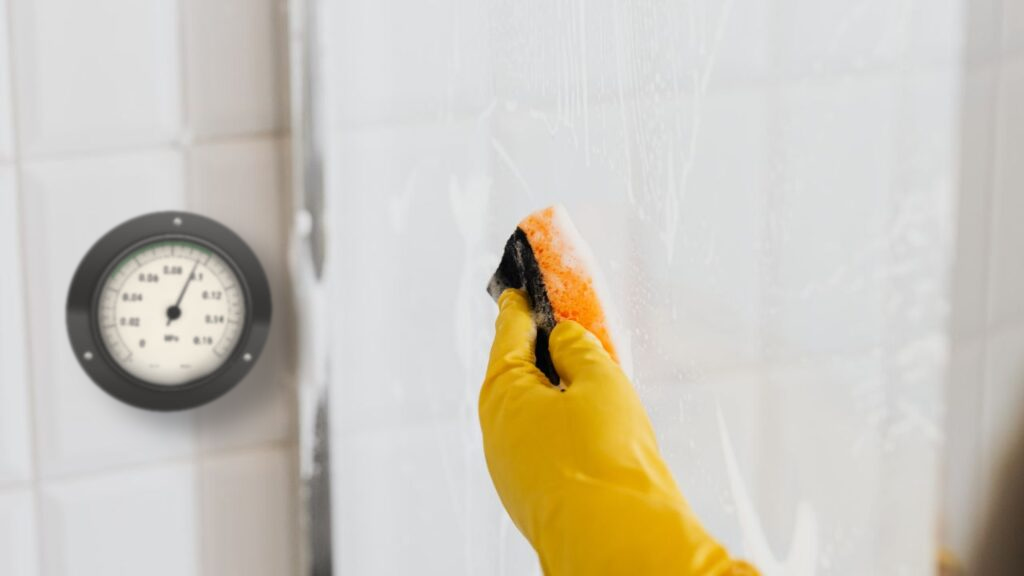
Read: 0.095 (MPa)
